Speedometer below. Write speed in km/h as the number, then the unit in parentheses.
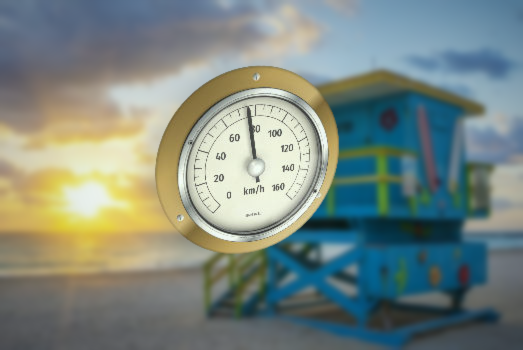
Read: 75 (km/h)
